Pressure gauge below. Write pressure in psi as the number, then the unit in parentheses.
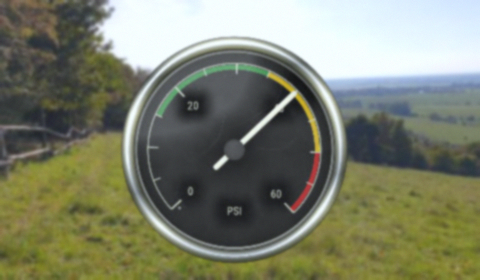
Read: 40 (psi)
